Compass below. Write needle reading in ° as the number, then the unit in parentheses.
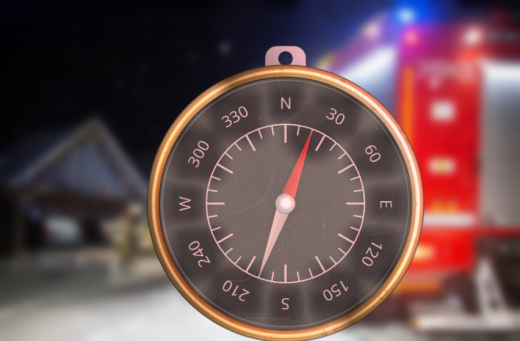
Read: 20 (°)
